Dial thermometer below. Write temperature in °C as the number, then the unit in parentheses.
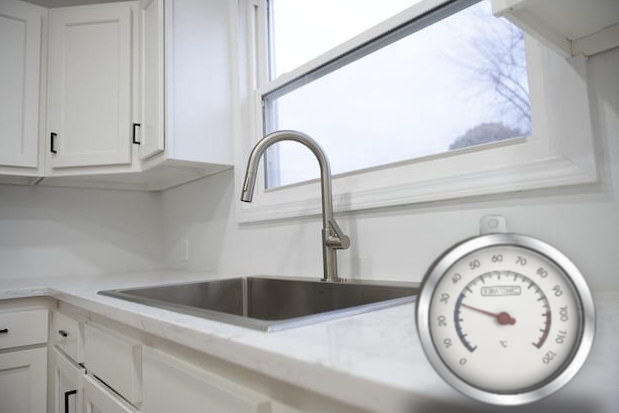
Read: 30 (°C)
